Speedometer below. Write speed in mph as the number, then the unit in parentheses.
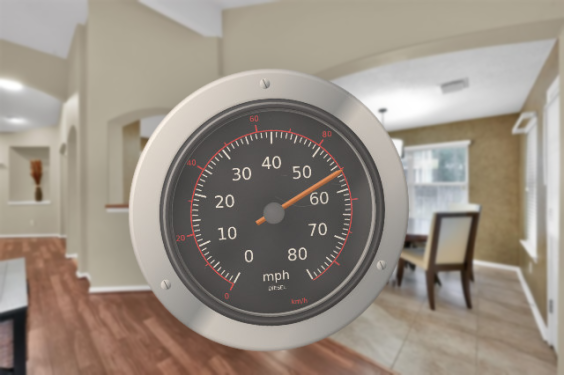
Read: 56 (mph)
